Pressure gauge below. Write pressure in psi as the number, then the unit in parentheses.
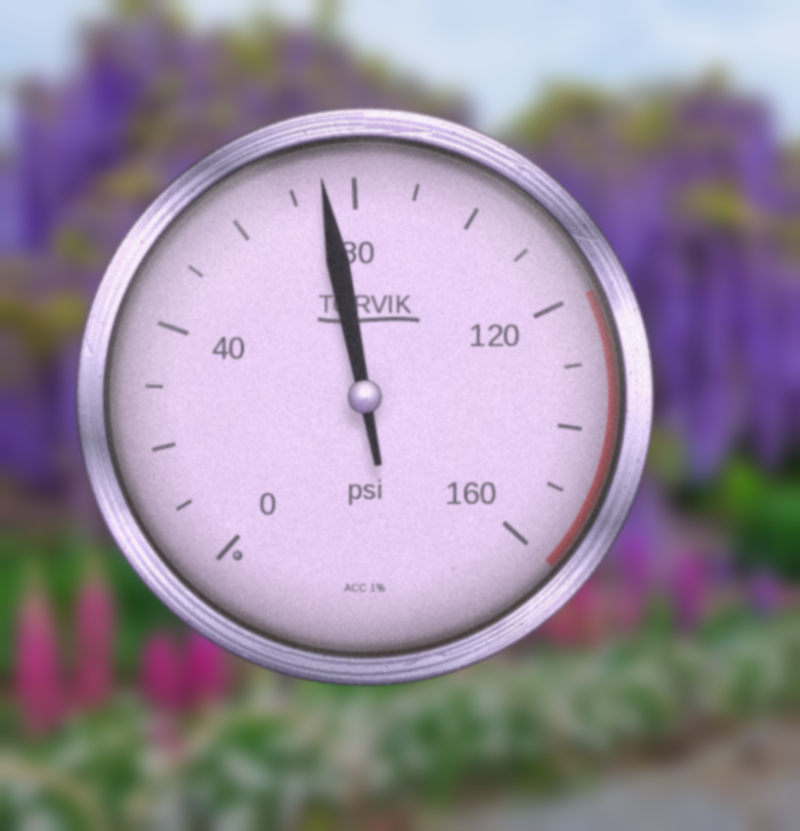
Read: 75 (psi)
